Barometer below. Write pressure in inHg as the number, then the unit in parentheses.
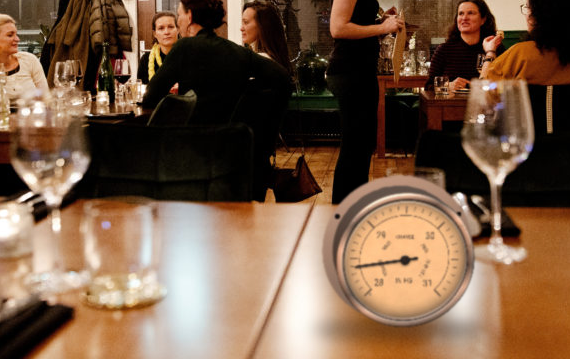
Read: 28.4 (inHg)
